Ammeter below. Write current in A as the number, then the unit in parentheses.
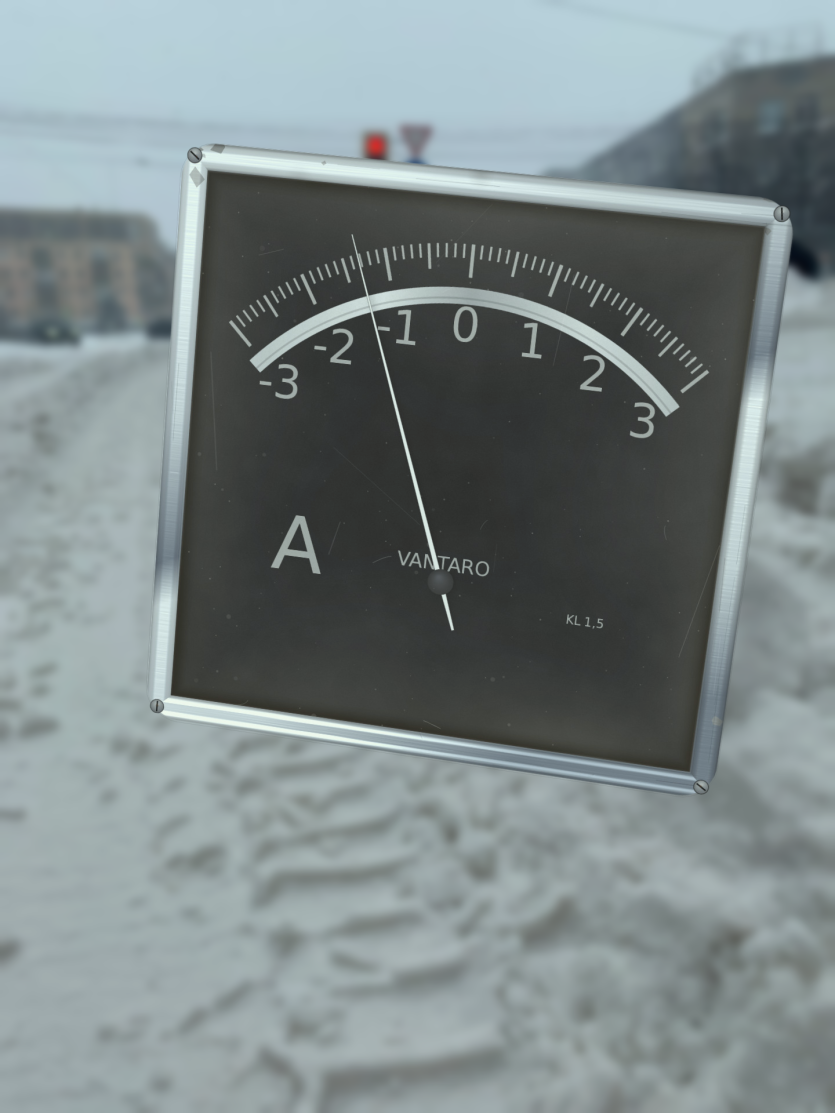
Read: -1.3 (A)
